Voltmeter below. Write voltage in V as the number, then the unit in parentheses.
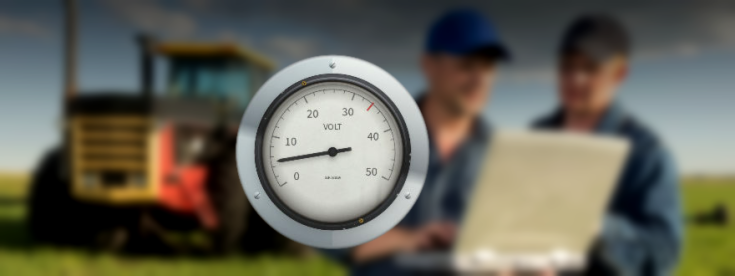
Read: 5 (V)
